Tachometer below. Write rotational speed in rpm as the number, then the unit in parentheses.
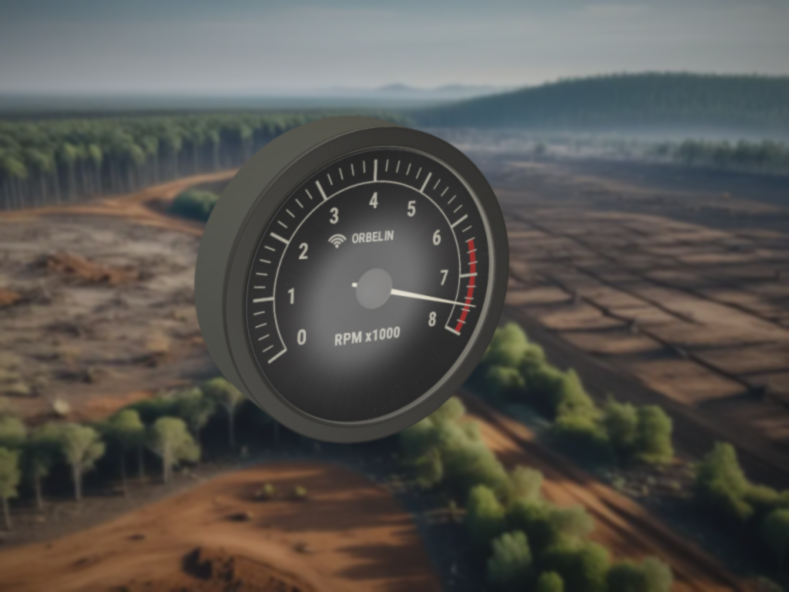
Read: 7500 (rpm)
